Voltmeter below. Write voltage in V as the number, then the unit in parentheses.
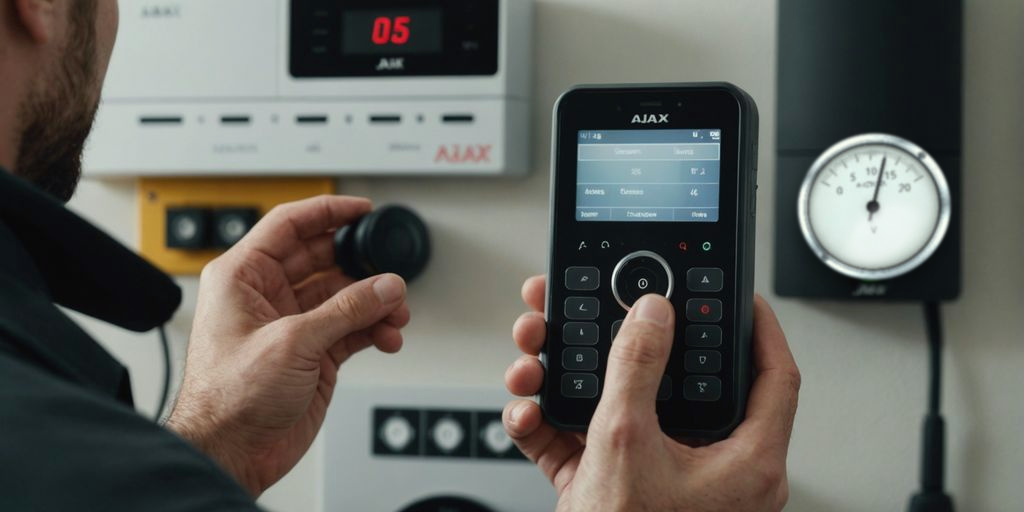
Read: 12.5 (V)
